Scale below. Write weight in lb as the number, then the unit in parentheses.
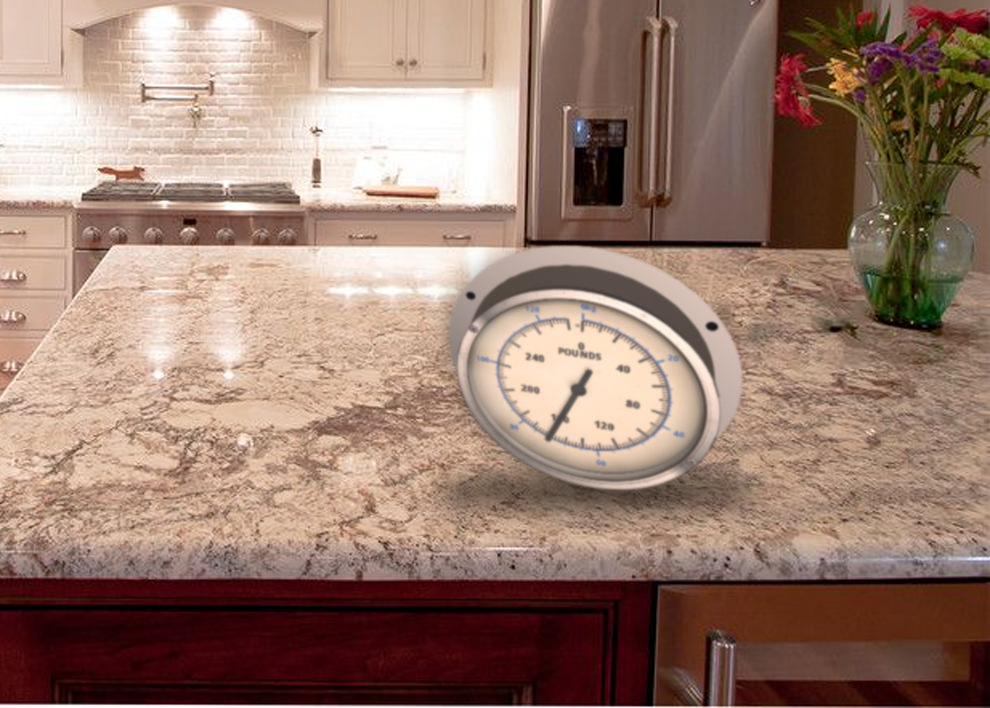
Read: 160 (lb)
